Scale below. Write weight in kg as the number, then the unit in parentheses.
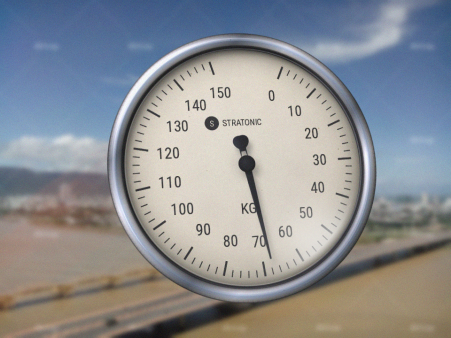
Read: 68 (kg)
